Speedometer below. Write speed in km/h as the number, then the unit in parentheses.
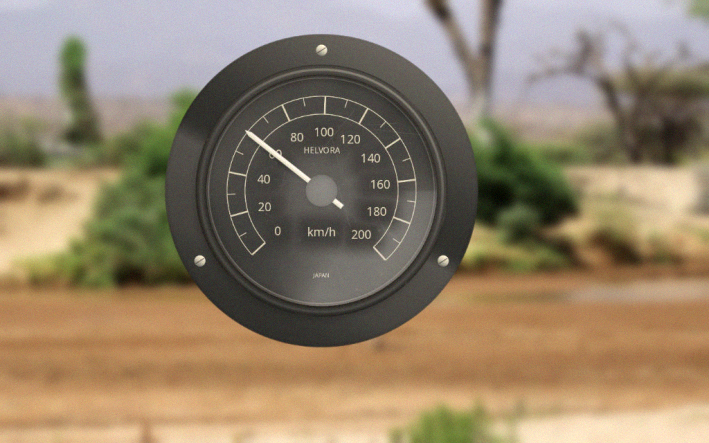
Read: 60 (km/h)
